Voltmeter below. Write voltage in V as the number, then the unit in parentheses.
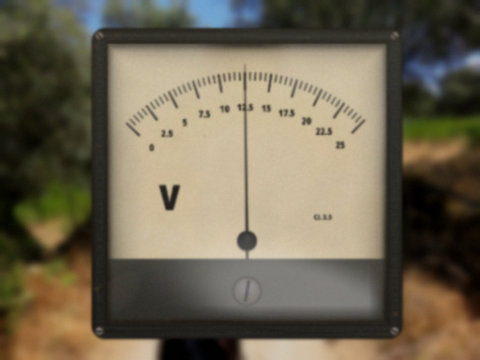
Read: 12.5 (V)
